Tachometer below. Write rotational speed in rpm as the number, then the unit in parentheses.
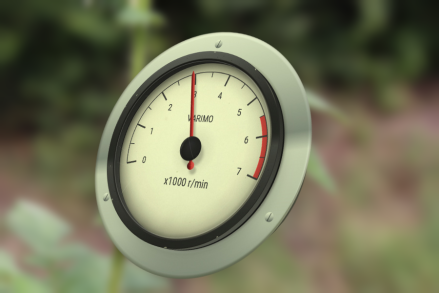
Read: 3000 (rpm)
